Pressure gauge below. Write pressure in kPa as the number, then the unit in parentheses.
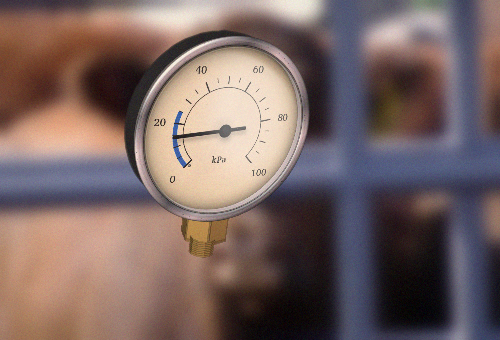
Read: 15 (kPa)
